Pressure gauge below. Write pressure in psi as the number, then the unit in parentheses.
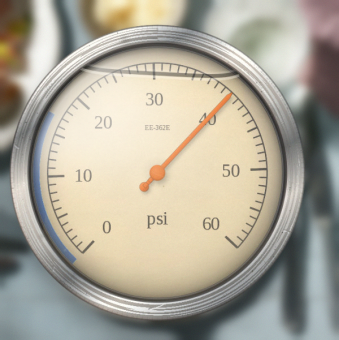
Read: 40 (psi)
